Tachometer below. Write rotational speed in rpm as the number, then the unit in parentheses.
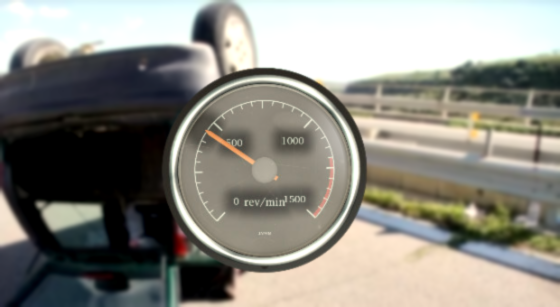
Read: 450 (rpm)
